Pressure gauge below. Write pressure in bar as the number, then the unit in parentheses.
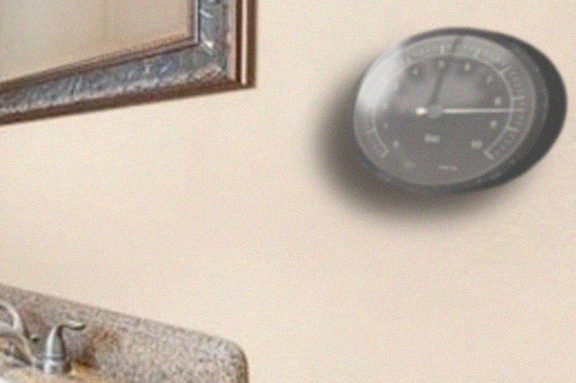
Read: 8.4 (bar)
